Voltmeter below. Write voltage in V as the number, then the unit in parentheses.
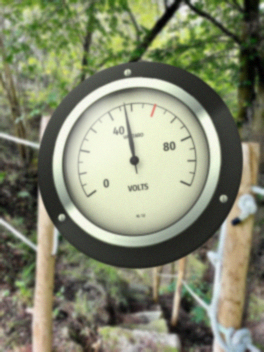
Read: 47.5 (V)
